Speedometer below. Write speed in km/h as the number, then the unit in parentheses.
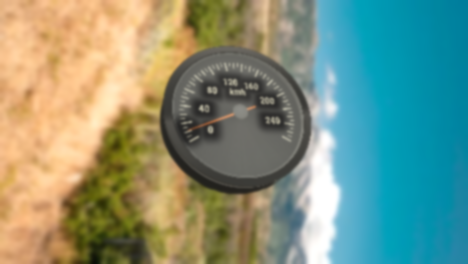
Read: 10 (km/h)
